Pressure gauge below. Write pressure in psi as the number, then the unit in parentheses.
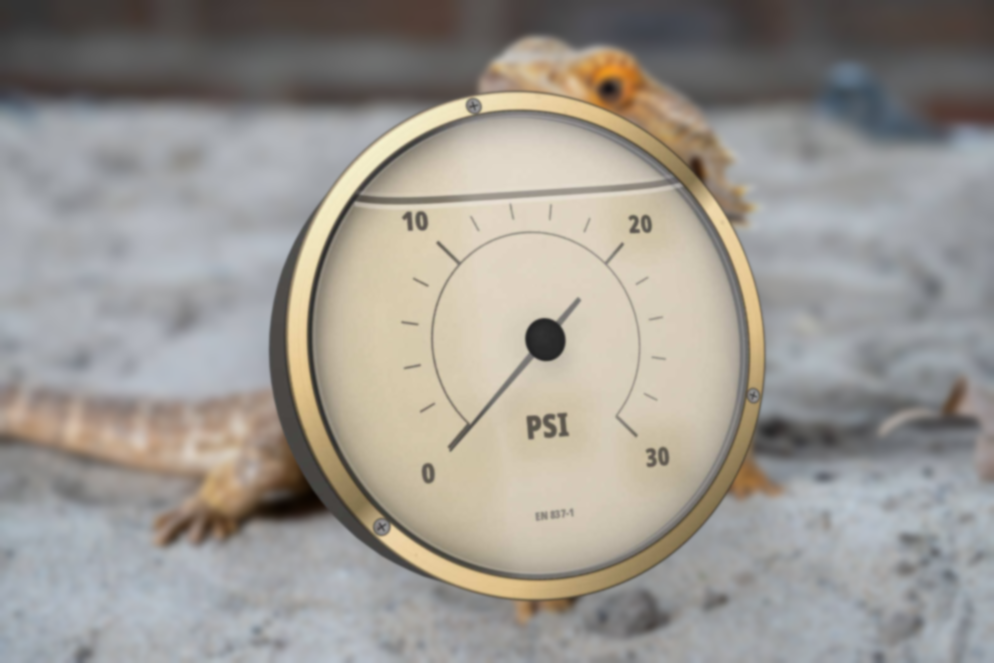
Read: 0 (psi)
